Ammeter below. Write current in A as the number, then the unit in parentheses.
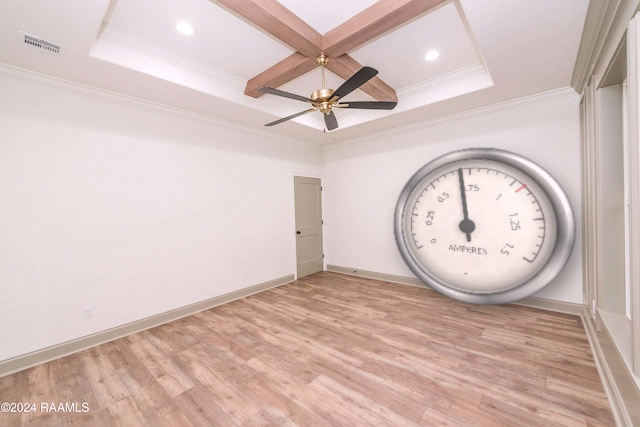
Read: 0.7 (A)
